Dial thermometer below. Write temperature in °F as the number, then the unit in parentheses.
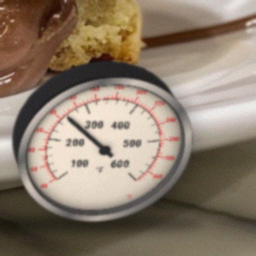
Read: 260 (°F)
